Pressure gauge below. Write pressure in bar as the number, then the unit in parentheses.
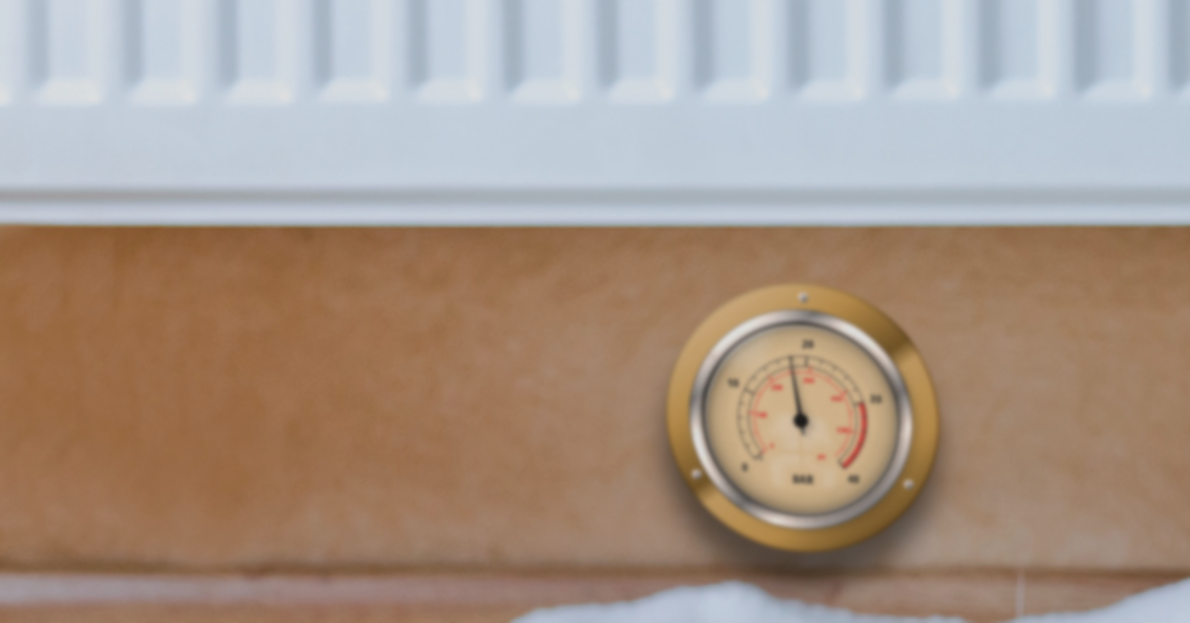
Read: 18 (bar)
